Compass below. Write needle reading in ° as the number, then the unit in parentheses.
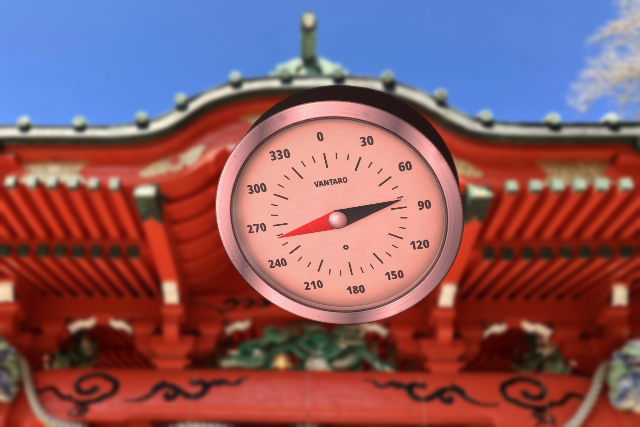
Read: 260 (°)
